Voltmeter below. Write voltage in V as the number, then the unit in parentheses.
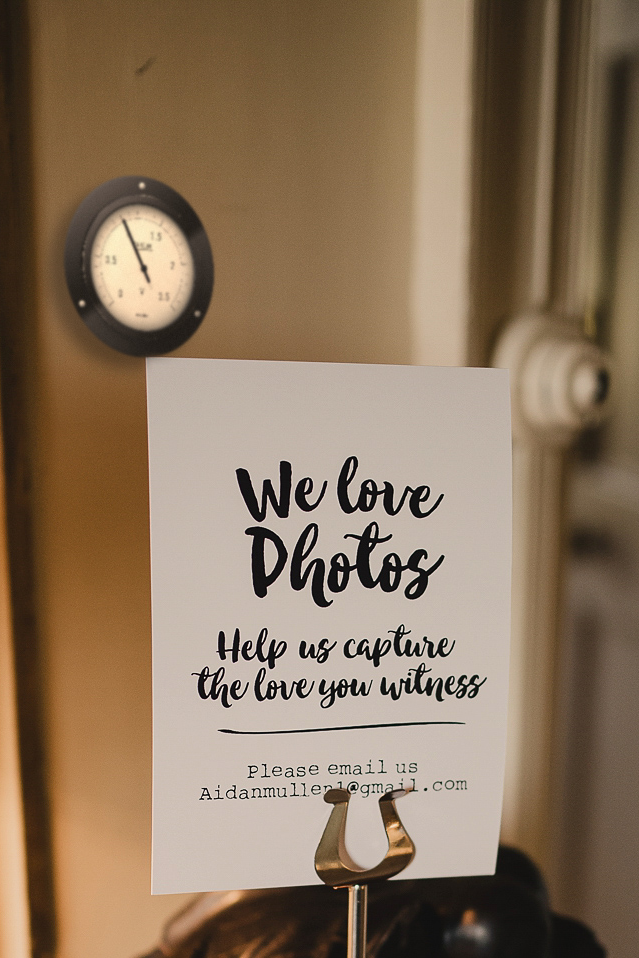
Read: 1 (V)
